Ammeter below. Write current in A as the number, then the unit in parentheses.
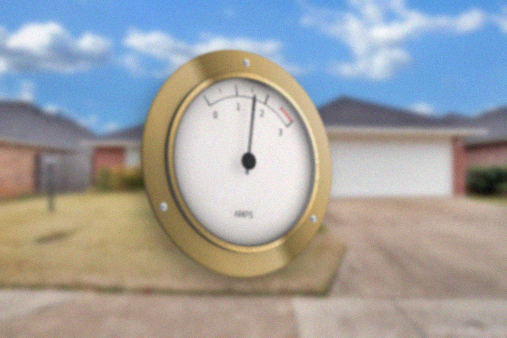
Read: 1.5 (A)
